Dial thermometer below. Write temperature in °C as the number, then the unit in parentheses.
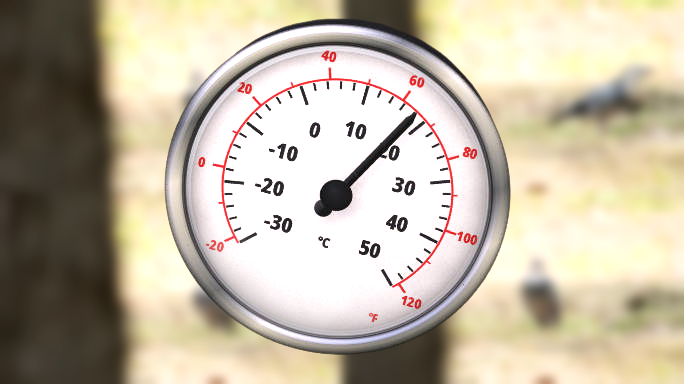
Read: 18 (°C)
